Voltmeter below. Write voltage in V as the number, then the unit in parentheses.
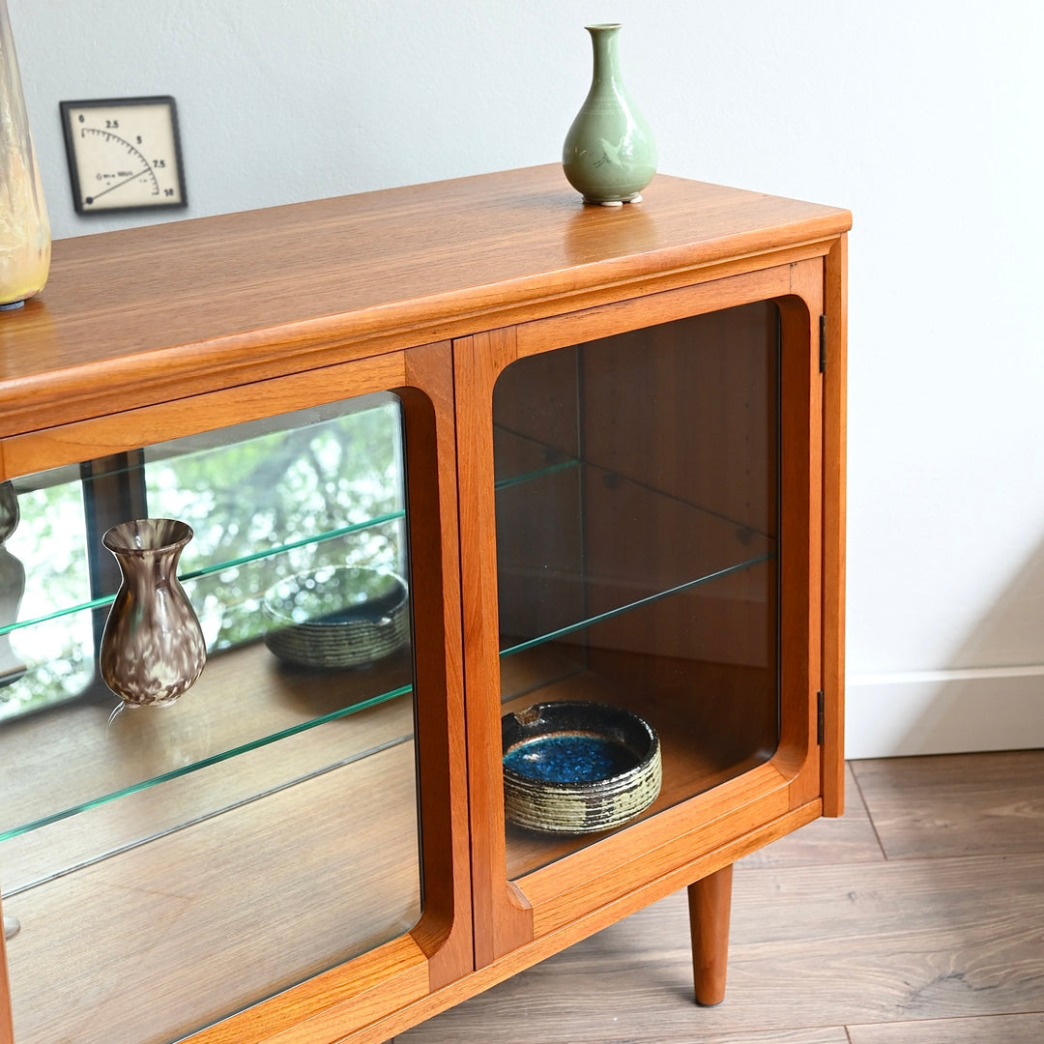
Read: 7.5 (V)
